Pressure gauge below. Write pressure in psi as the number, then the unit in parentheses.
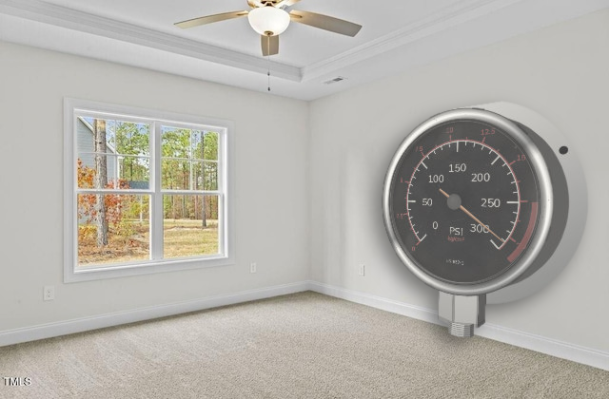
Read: 290 (psi)
